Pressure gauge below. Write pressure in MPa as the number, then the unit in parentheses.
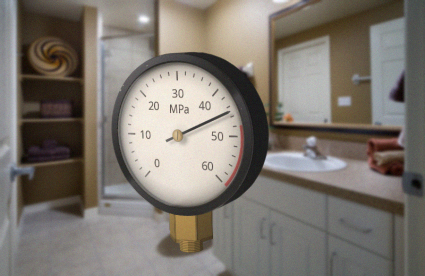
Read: 45 (MPa)
